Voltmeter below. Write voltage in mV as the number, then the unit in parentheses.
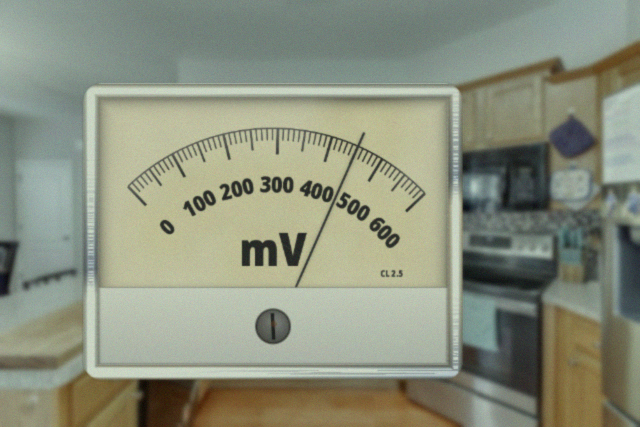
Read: 450 (mV)
